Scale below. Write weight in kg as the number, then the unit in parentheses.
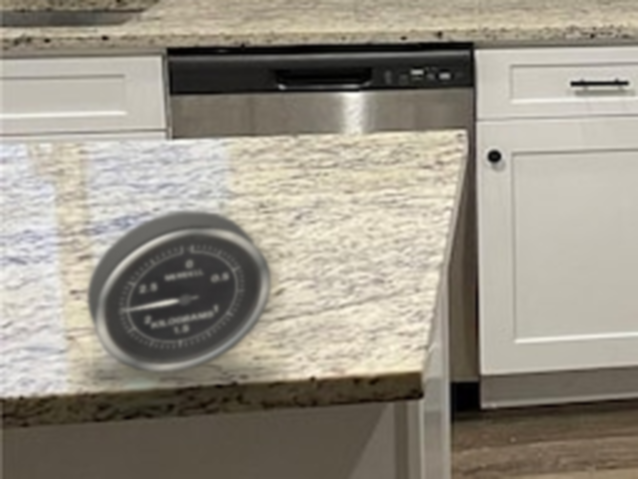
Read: 2.25 (kg)
